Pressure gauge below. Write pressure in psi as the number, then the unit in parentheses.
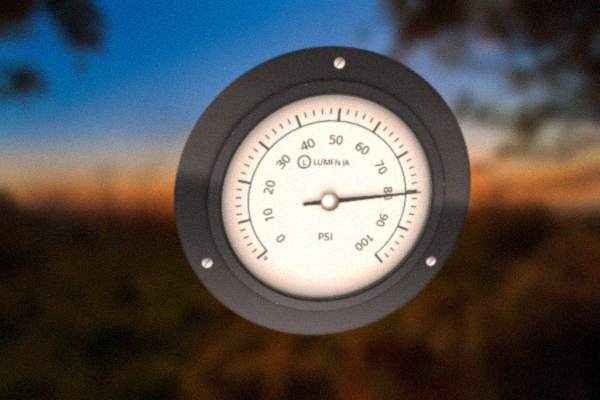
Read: 80 (psi)
